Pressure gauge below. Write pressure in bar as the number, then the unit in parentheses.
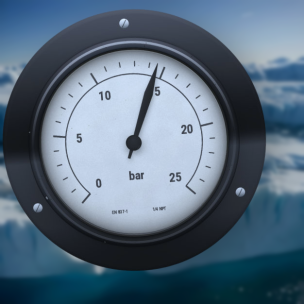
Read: 14.5 (bar)
